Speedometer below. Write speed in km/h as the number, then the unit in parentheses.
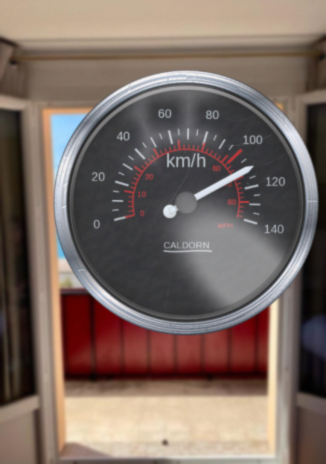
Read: 110 (km/h)
